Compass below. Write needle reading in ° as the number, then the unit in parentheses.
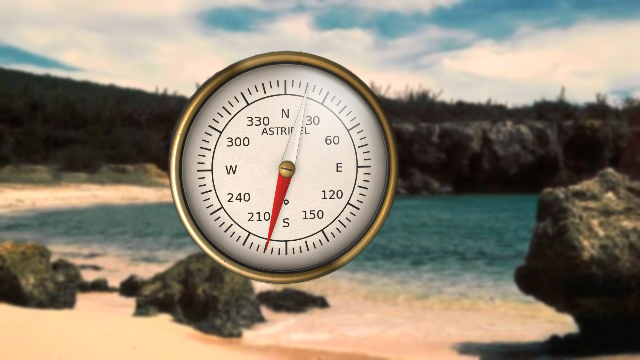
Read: 195 (°)
